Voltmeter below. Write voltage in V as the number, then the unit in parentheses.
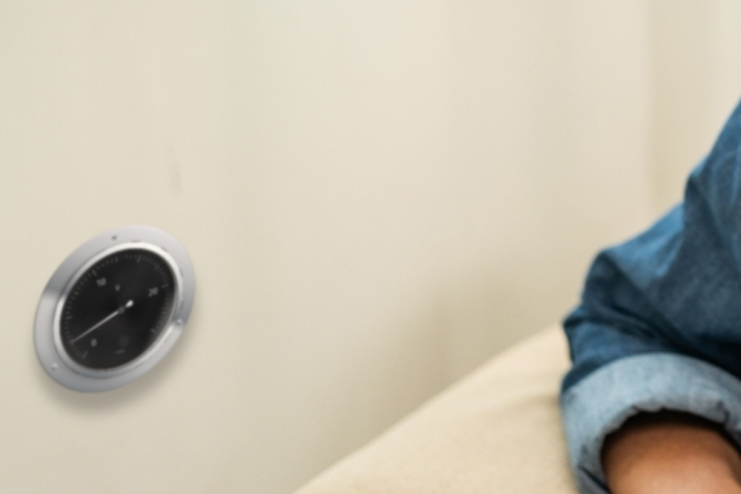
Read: 2.5 (V)
